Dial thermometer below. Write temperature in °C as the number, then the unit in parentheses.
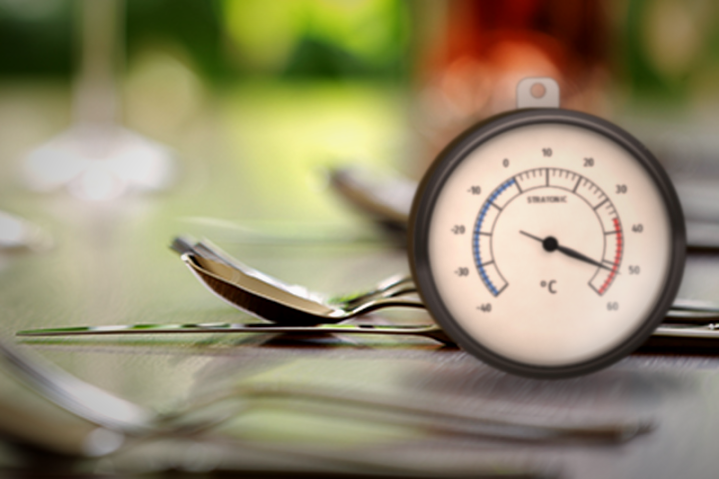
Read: 52 (°C)
